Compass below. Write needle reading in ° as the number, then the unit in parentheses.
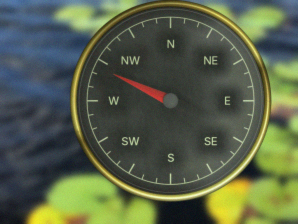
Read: 295 (°)
